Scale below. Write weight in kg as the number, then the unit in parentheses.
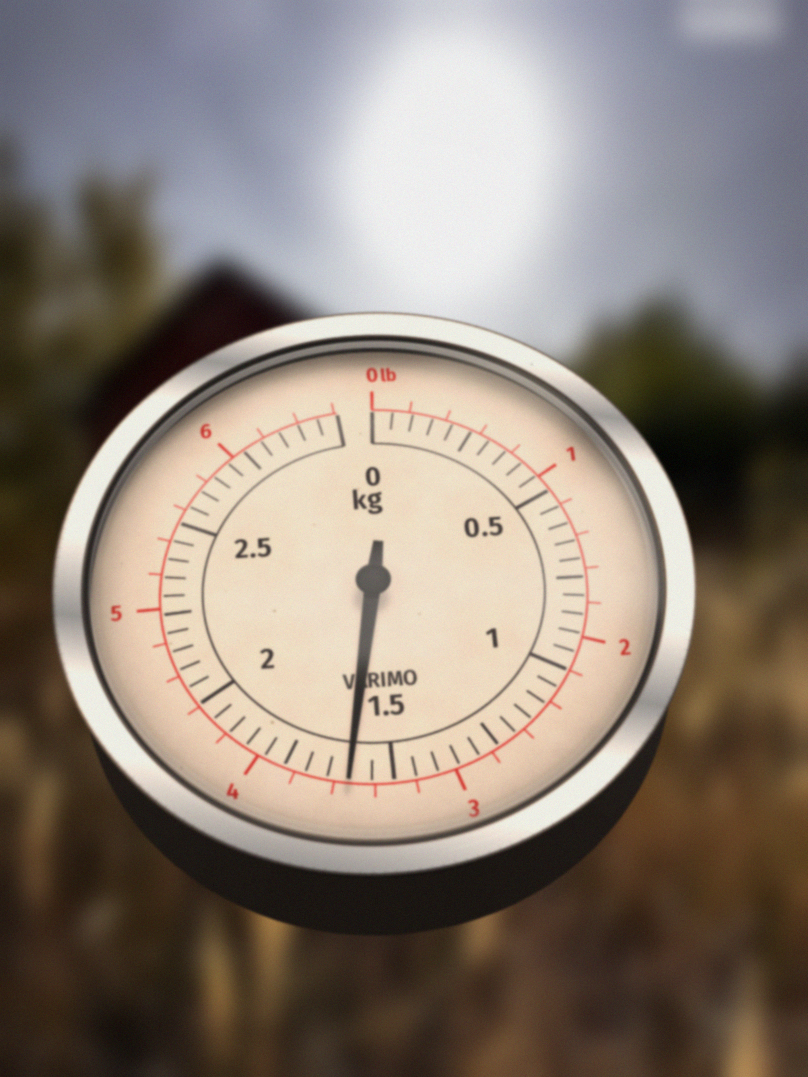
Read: 1.6 (kg)
